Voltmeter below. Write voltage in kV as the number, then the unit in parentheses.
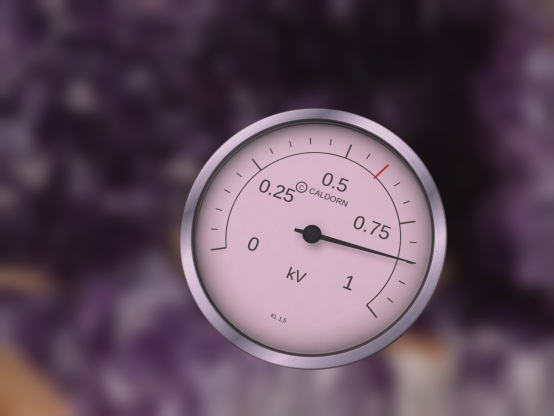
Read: 0.85 (kV)
